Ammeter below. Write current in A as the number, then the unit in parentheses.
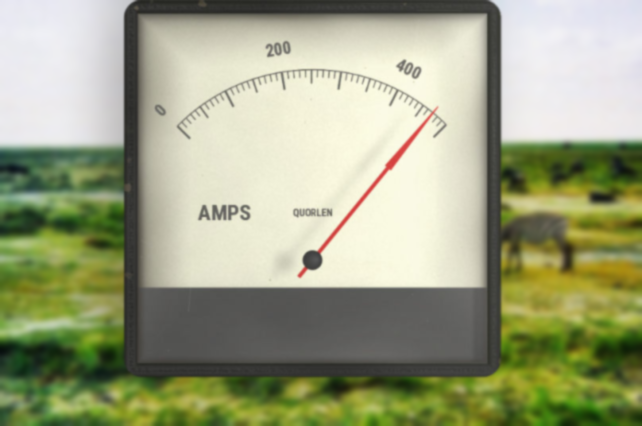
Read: 470 (A)
